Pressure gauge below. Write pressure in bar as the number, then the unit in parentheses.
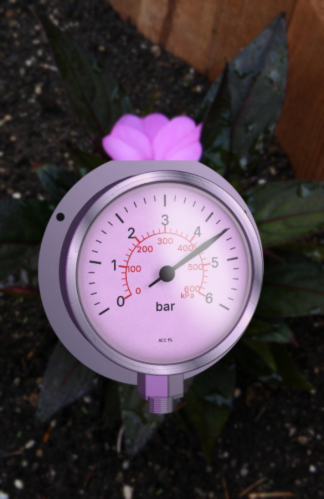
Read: 4.4 (bar)
